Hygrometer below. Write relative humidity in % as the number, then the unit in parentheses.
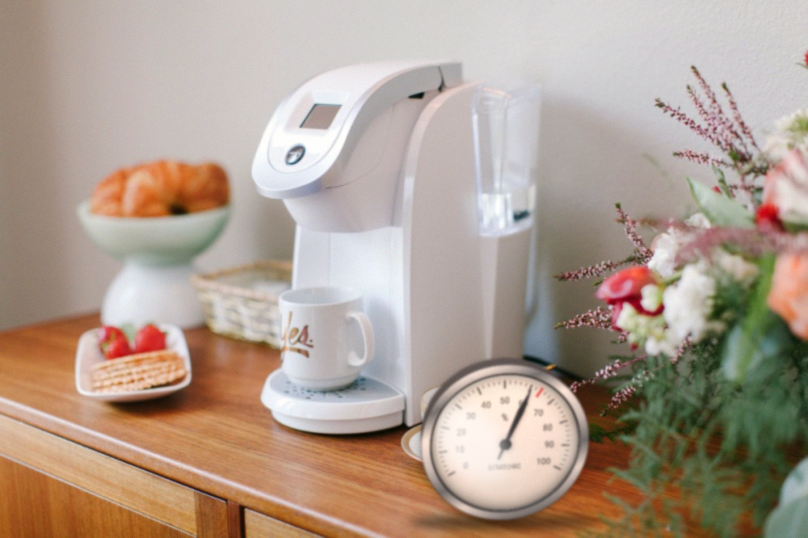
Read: 60 (%)
